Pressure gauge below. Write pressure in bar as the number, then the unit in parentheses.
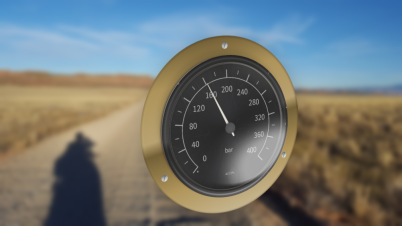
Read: 160 (bar)
